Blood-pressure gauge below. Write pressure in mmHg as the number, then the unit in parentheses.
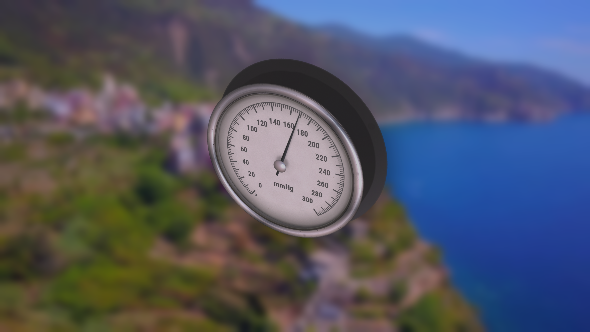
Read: 170 (mmHg)
